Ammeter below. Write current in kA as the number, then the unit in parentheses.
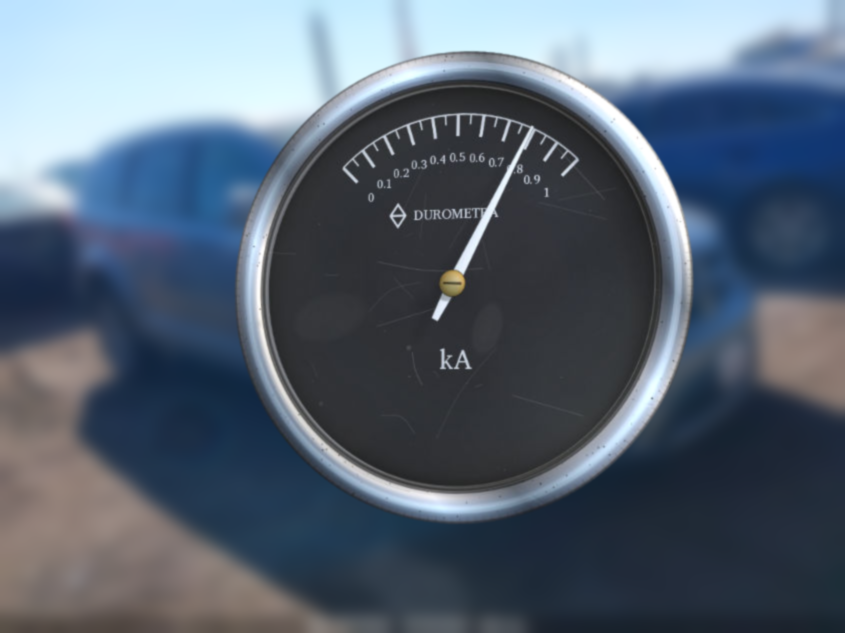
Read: 0.8 (kA)
